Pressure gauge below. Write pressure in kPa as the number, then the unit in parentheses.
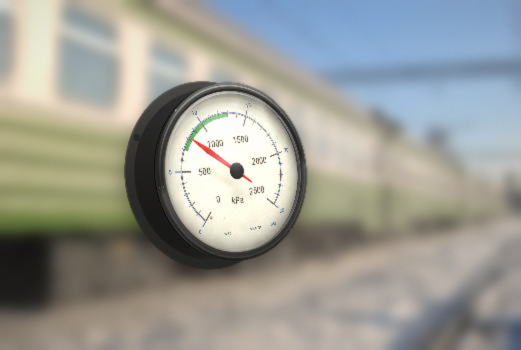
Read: 800 (kPa)
